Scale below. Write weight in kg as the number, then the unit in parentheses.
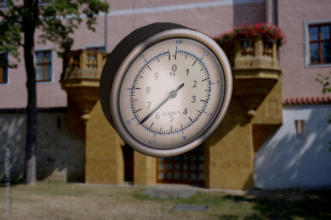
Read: 6.5 (kg)
